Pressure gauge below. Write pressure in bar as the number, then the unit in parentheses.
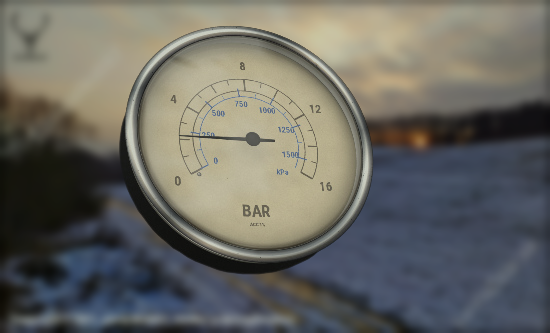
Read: 2 (bar)
